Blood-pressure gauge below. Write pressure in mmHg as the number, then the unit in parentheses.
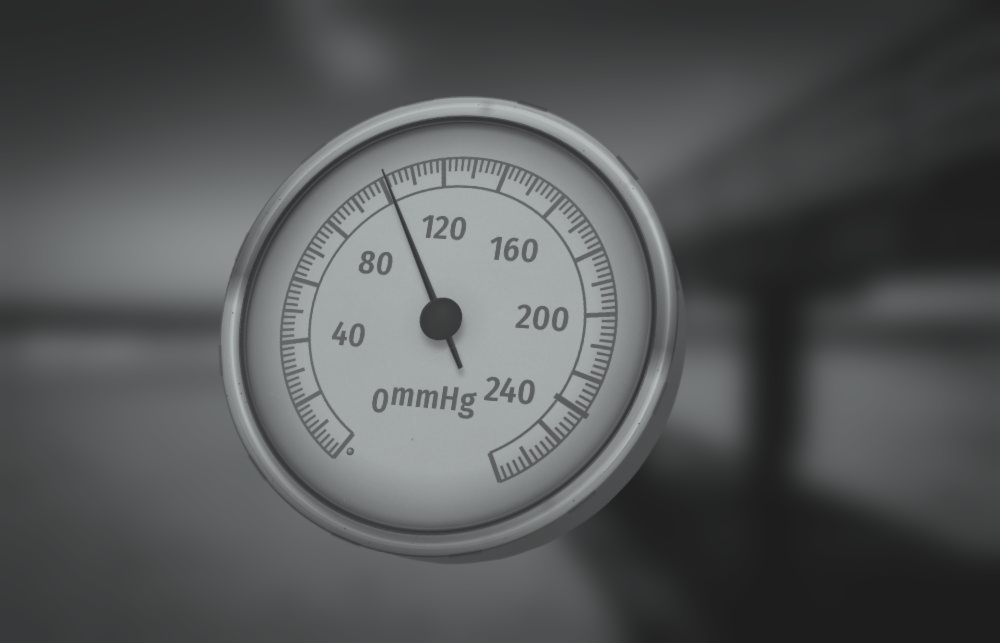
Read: 102 (mmHg)
